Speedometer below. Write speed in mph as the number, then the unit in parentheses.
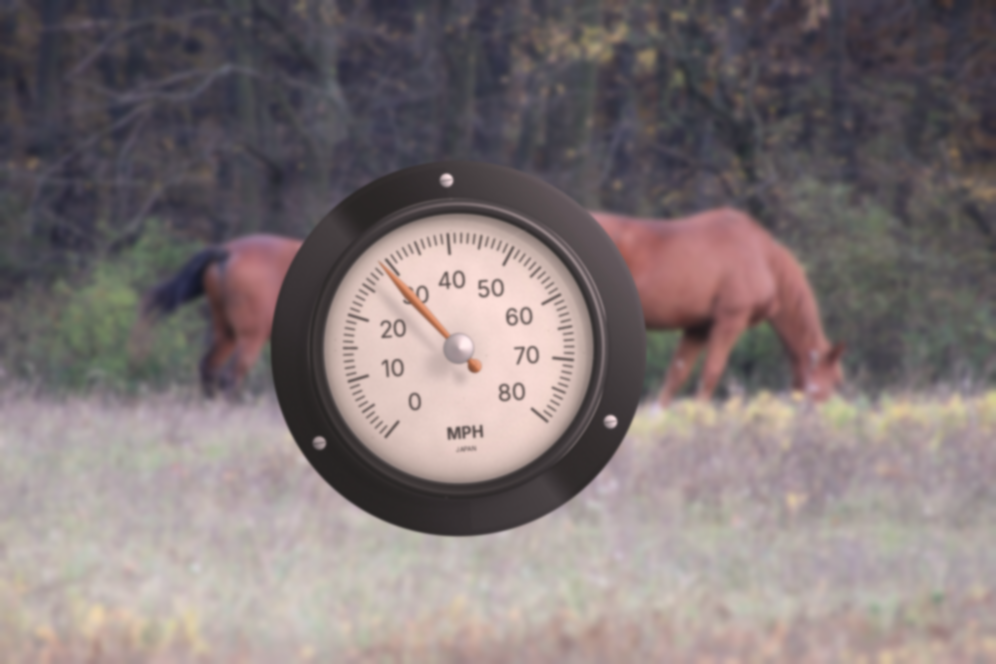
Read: 29 (mph)
